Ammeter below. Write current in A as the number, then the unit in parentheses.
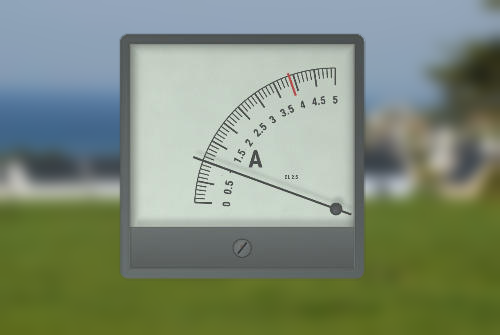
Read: 1 (A)
